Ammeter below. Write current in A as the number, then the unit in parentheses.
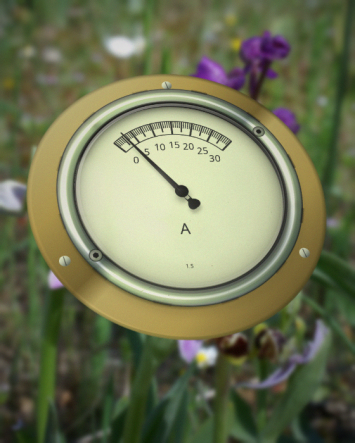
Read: 2.5 (A)
